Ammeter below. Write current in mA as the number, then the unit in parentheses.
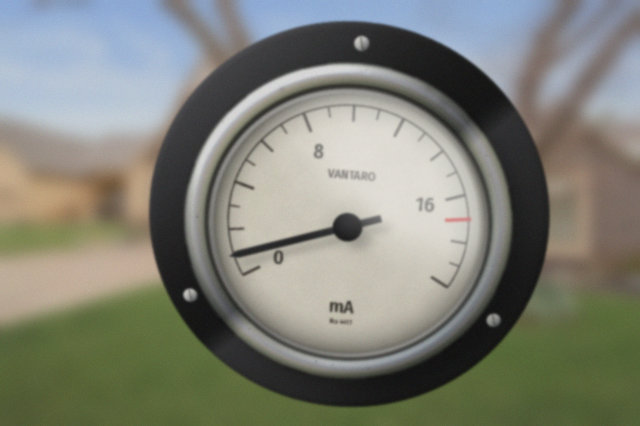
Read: 1 (mA)
